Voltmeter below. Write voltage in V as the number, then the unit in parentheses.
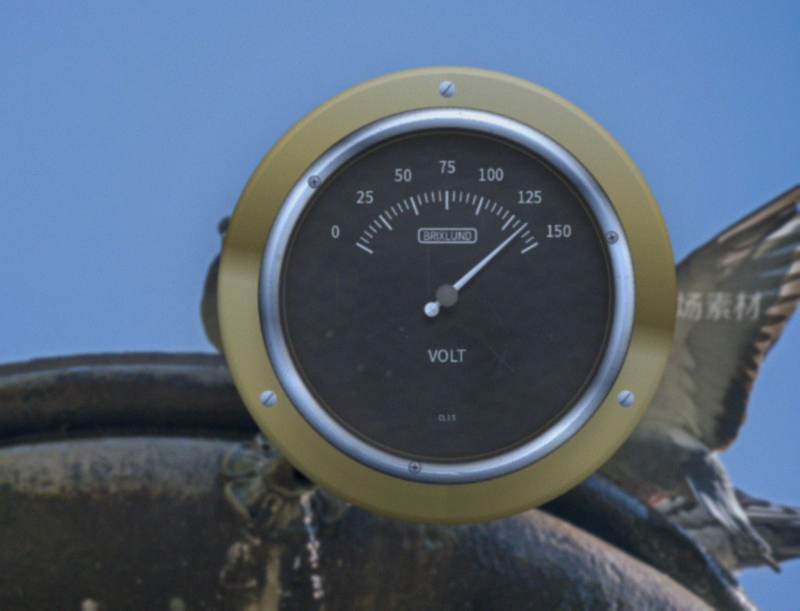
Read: 135 (V)
